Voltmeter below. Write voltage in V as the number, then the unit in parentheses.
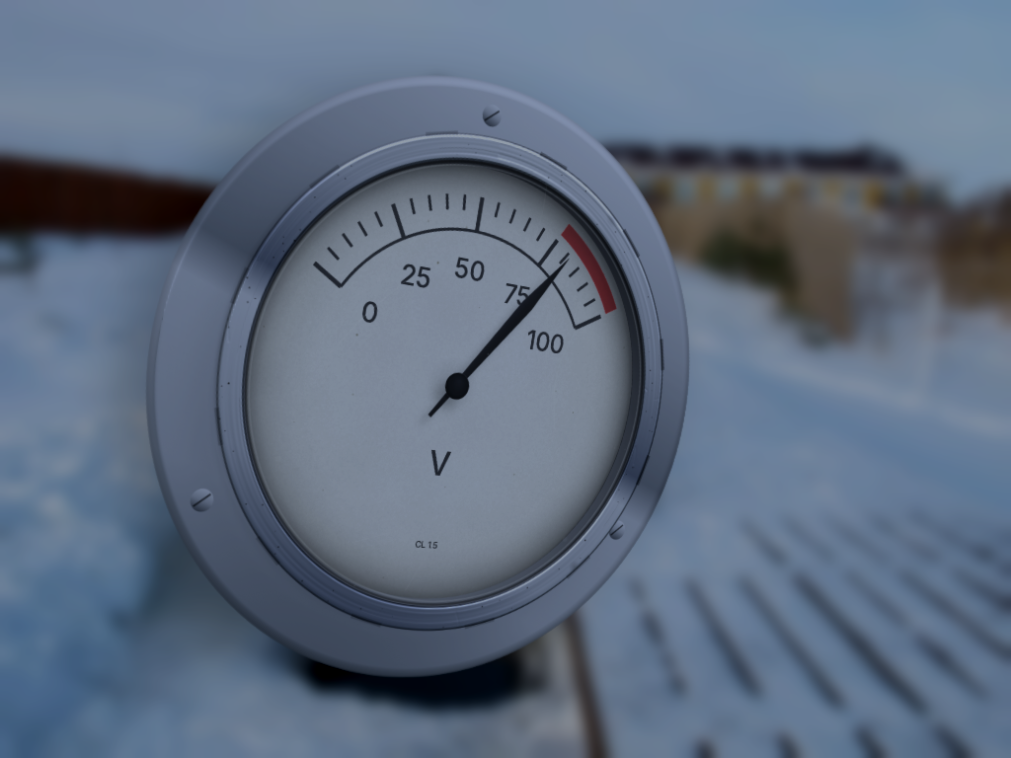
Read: 80 (V)
